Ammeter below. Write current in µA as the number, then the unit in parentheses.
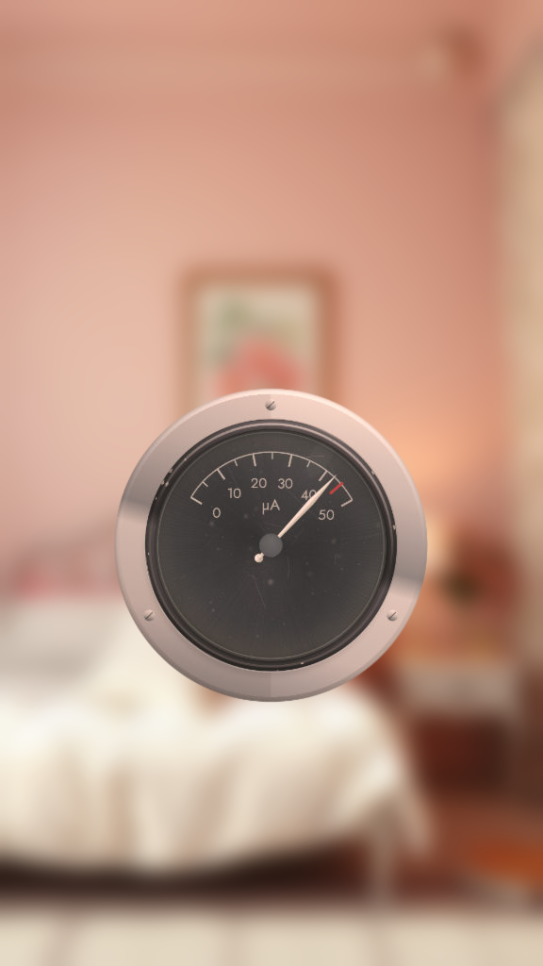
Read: 42.5 (µA)
